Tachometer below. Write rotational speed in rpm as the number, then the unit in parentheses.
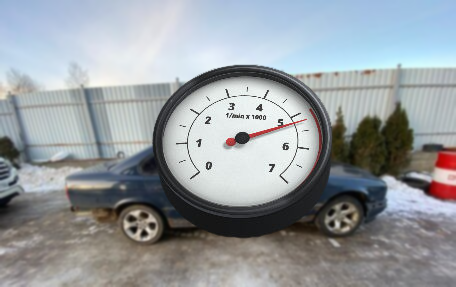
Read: 5250 (rpm)
